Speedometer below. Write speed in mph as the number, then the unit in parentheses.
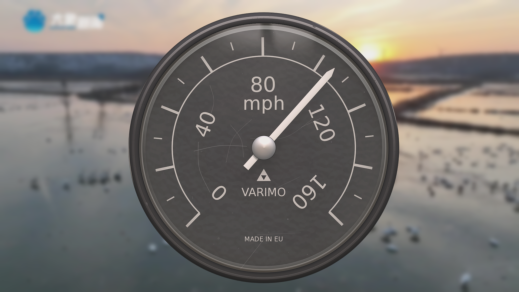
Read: 105 (mph)
